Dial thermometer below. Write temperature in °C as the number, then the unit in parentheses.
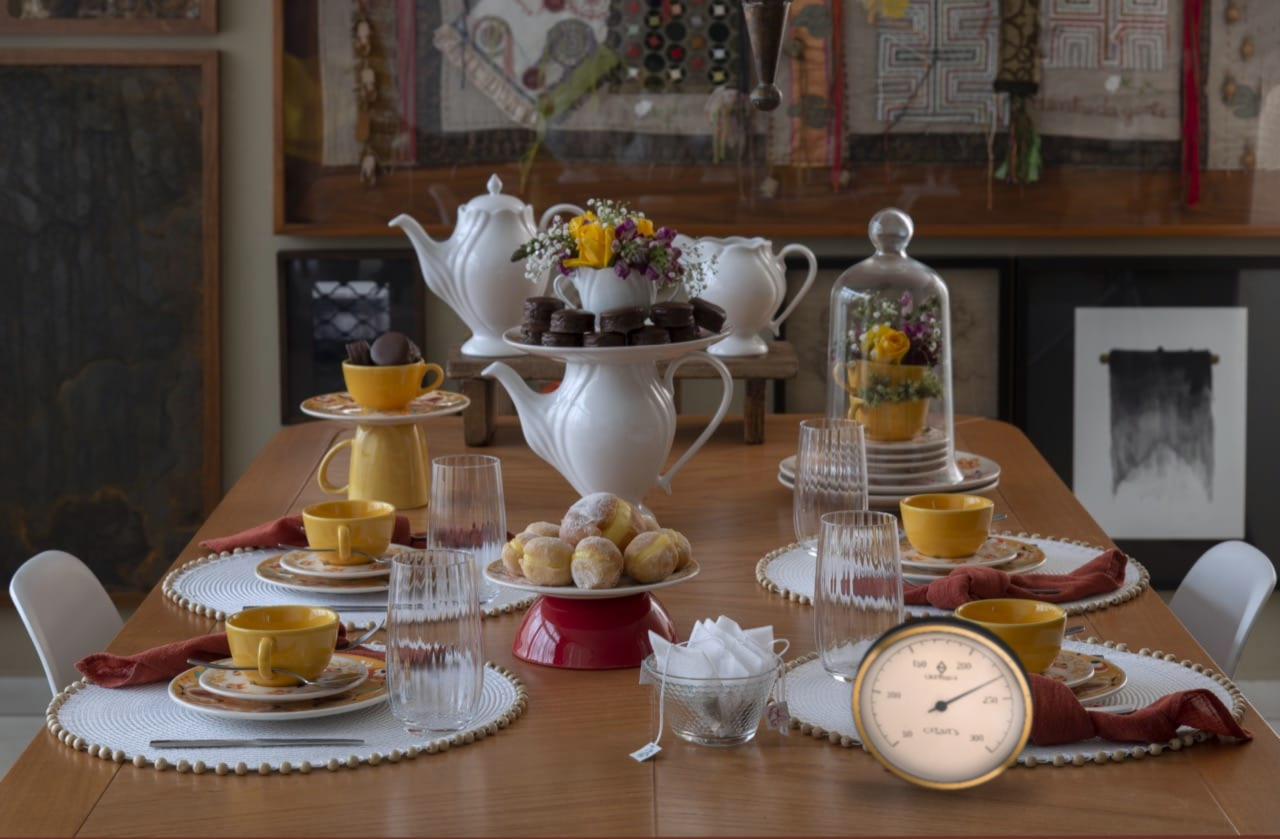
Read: 230 (°C)
